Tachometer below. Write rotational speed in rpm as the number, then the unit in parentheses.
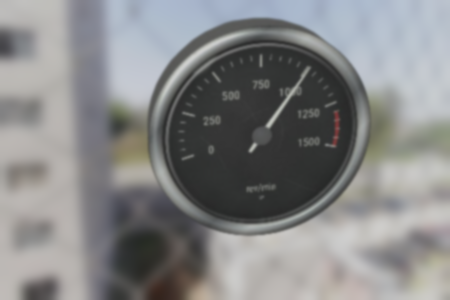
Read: 1000 (rpm)
